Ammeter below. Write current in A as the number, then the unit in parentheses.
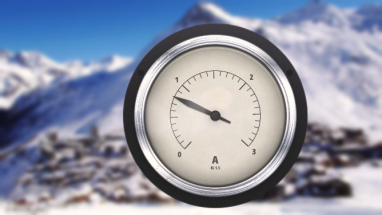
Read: 0.8 (A)
